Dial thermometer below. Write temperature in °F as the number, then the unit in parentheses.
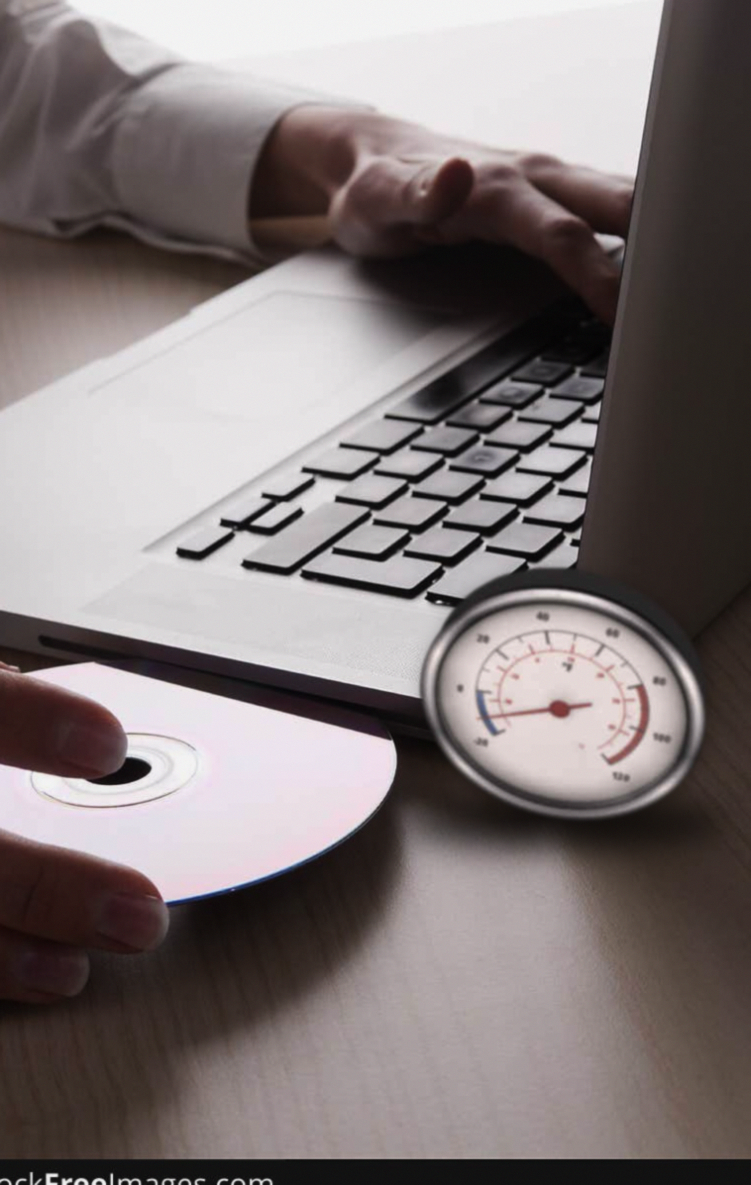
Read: -10 (°F)
